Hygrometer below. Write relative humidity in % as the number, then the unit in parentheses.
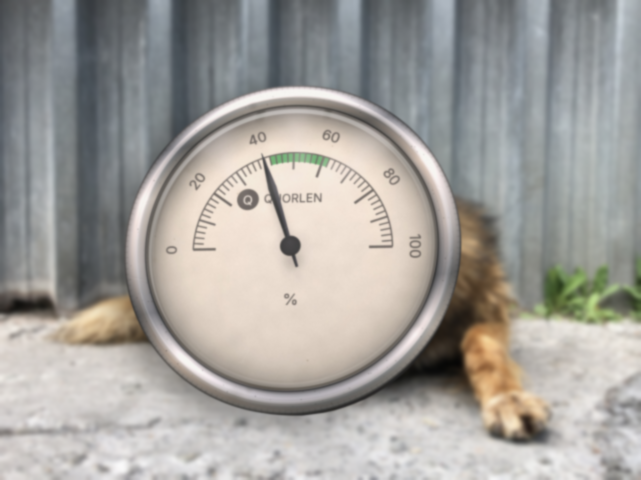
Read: 40 (%)
